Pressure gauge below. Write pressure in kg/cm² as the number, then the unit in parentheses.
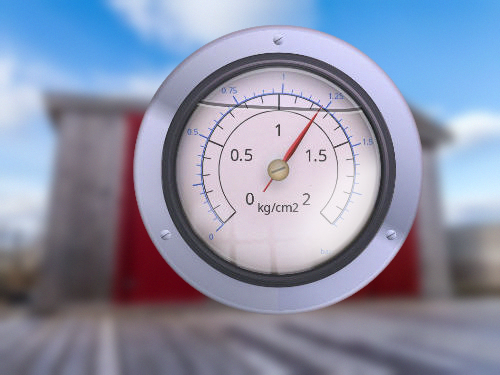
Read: 1.25 (kg/cm²)
